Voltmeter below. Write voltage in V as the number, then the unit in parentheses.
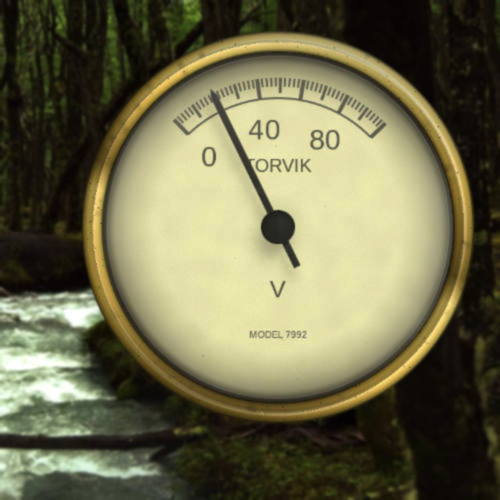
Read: 20 (V)
